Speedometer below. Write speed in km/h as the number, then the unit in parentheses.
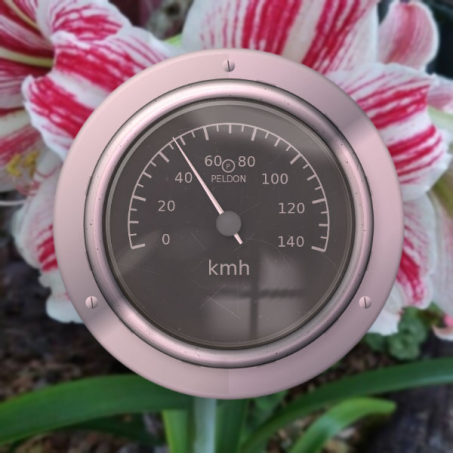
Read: 47.5 (km/h)
